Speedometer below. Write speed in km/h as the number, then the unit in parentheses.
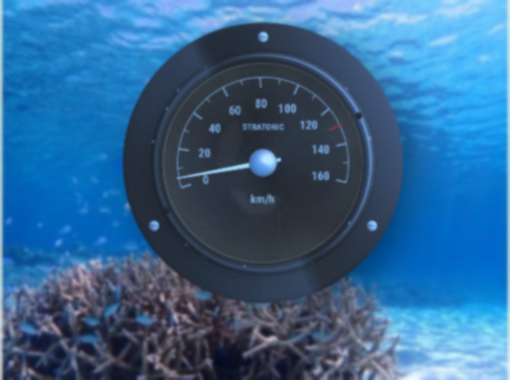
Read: 5 (km/h)
